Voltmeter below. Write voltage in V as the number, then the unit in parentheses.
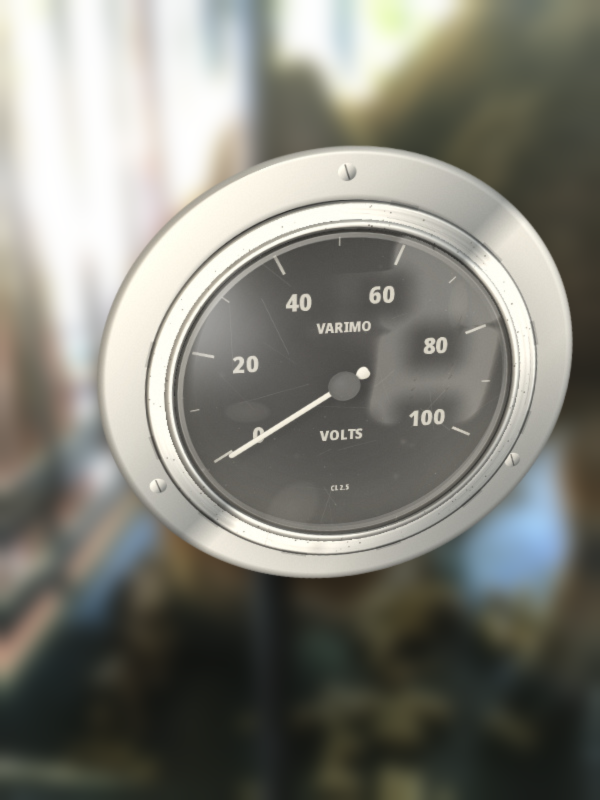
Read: 0 (V)
